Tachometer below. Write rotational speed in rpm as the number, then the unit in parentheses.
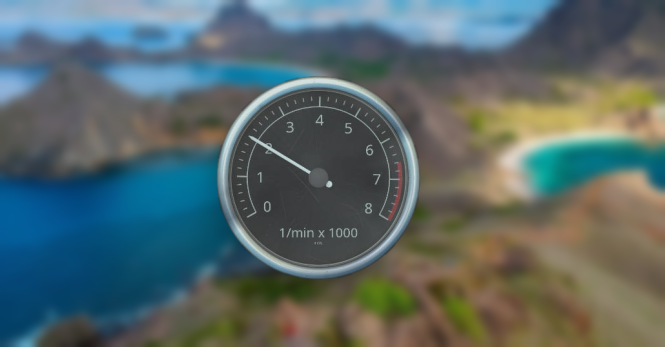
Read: 2000 (rpm)
